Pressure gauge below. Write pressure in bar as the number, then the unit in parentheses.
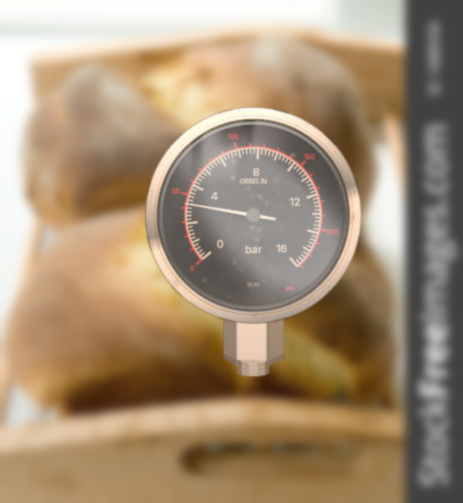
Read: 3 (bar)
